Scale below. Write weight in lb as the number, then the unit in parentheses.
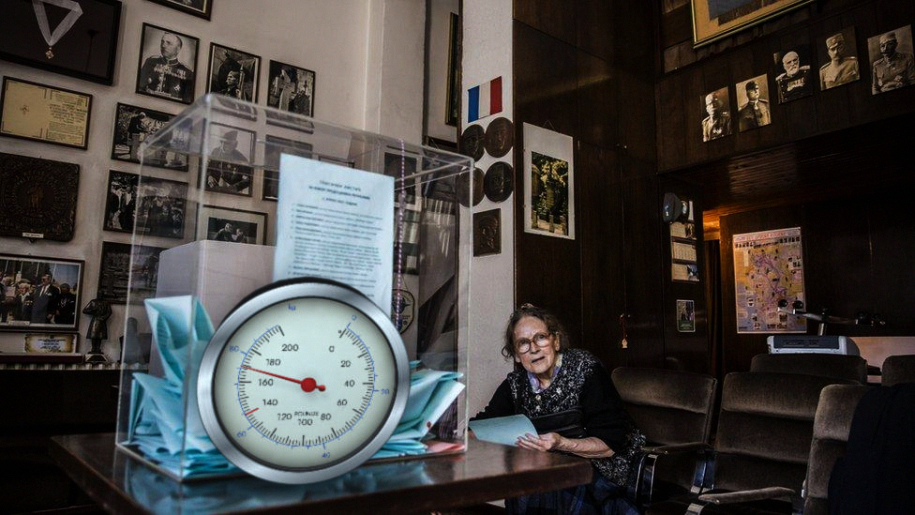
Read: 170 (lb)
